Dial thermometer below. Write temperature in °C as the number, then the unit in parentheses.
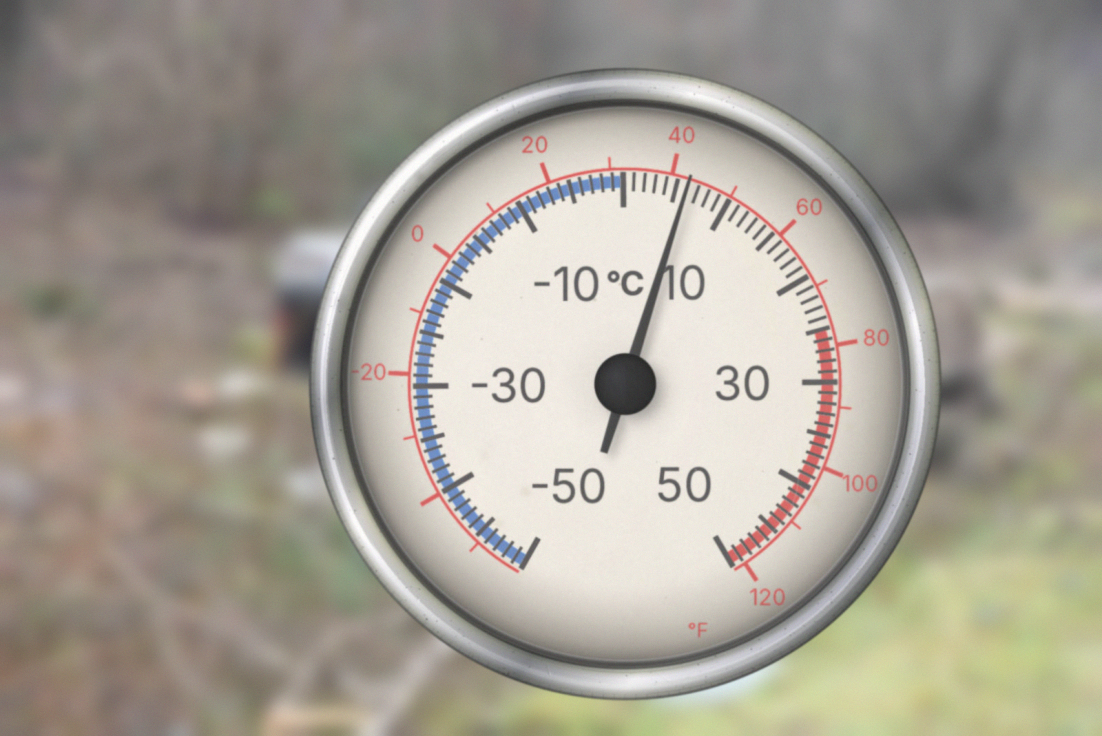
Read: 6 (°C)
